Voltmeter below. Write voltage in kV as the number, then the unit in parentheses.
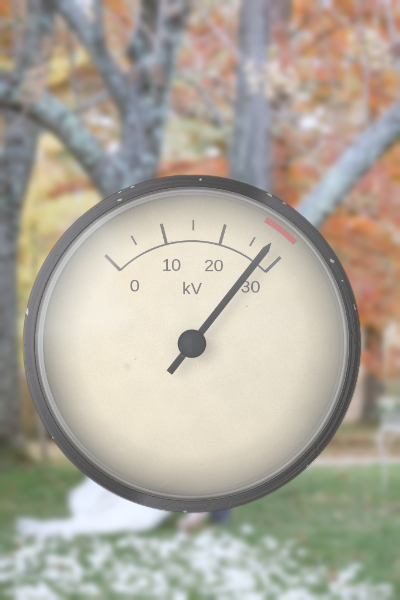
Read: 27.5 (kV)
